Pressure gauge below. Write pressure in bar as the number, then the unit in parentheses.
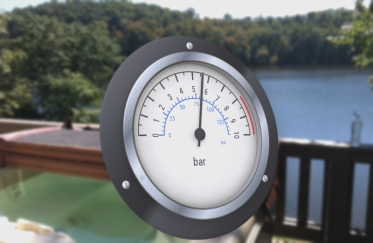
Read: 5.5 (bar)
